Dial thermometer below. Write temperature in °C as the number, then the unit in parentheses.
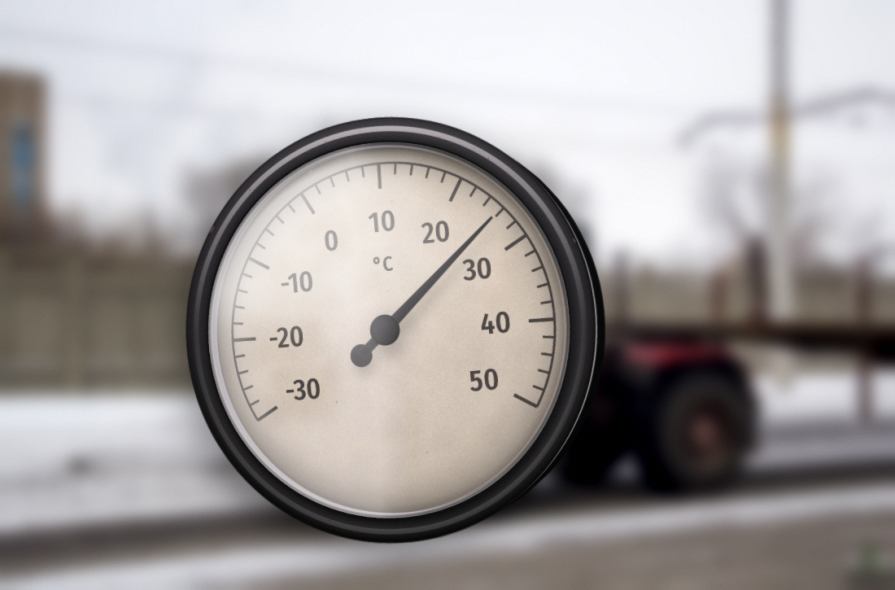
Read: 26 (°C)
